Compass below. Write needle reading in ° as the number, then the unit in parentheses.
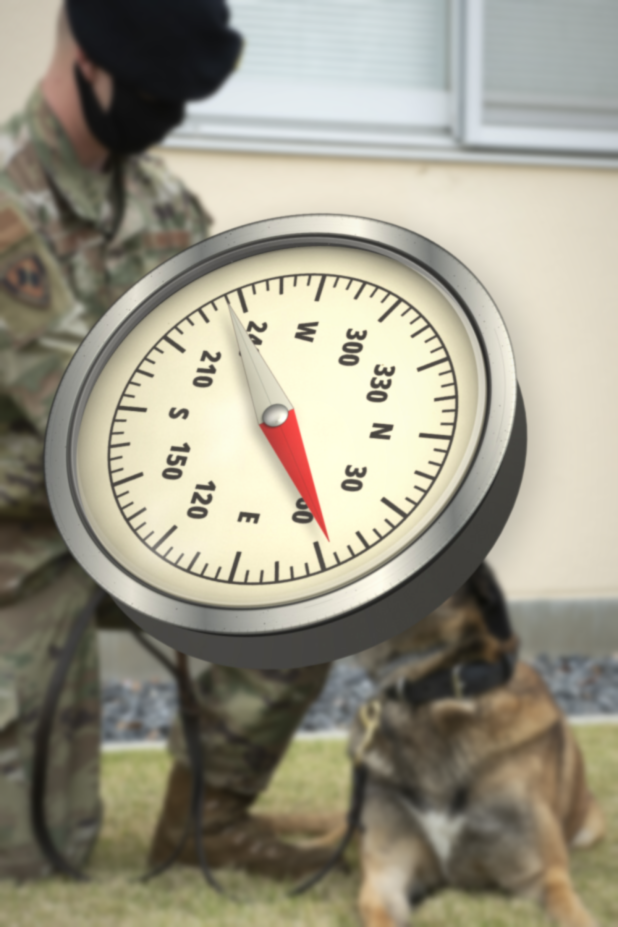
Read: 55 (°)
